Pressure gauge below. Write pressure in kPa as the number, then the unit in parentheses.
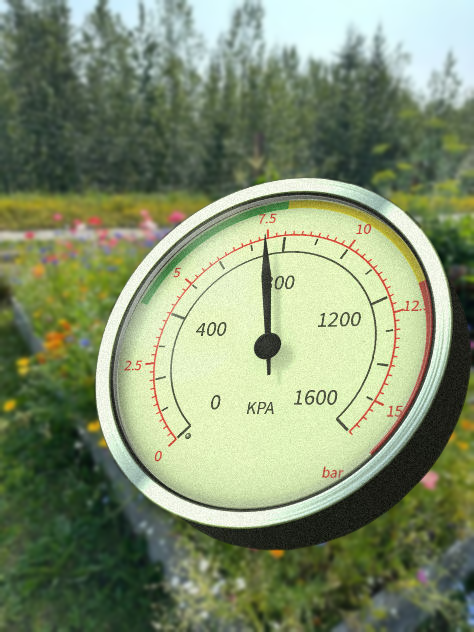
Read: 750 (kPa)
